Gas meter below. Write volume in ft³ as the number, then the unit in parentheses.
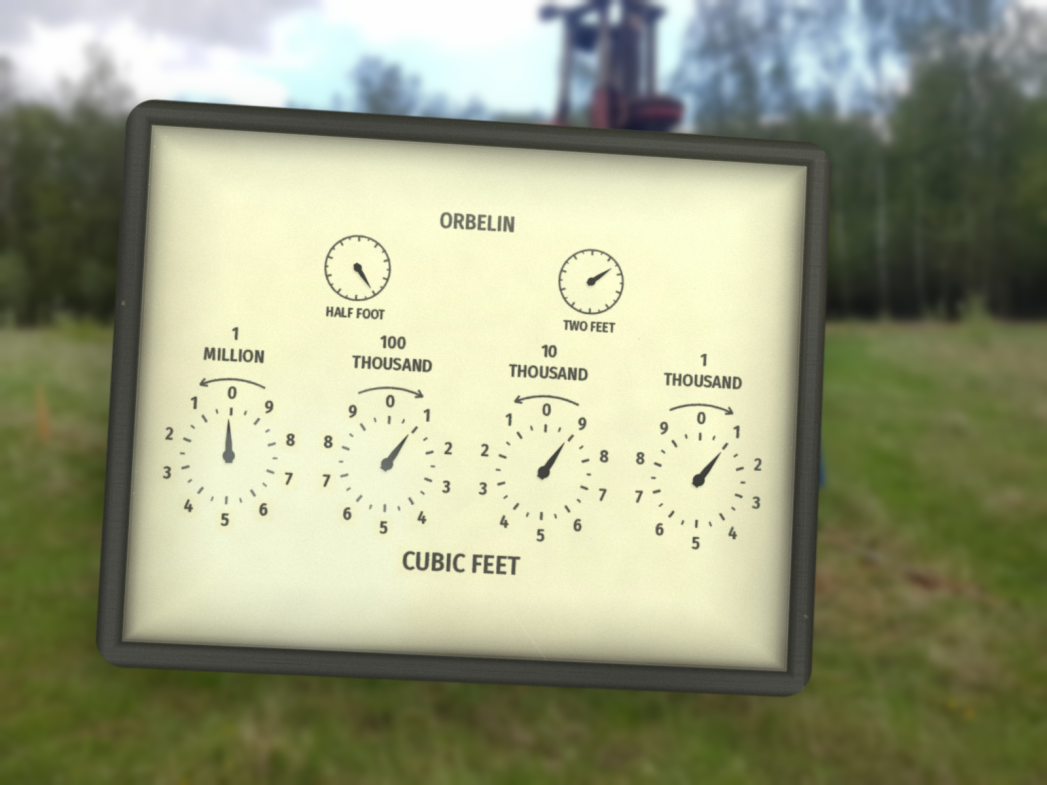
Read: 9100 (ft³)
